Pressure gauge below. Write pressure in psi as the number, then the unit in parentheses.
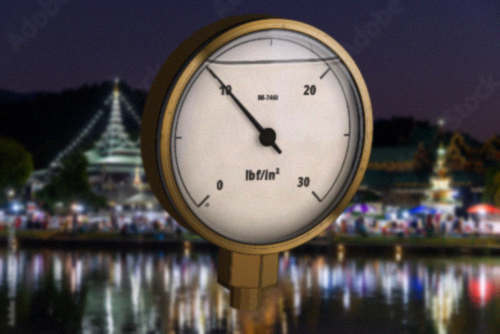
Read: 10 (psi)
